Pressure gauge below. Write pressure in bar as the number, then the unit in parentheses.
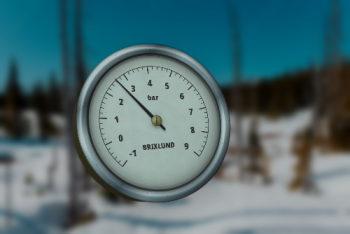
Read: 2.6 (bar)
